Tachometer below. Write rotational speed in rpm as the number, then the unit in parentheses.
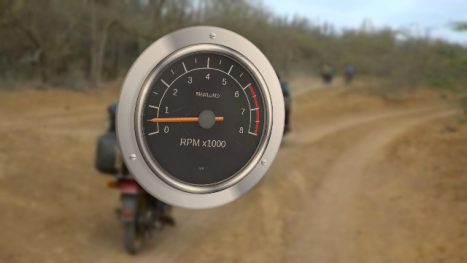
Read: 500 (rpm)
